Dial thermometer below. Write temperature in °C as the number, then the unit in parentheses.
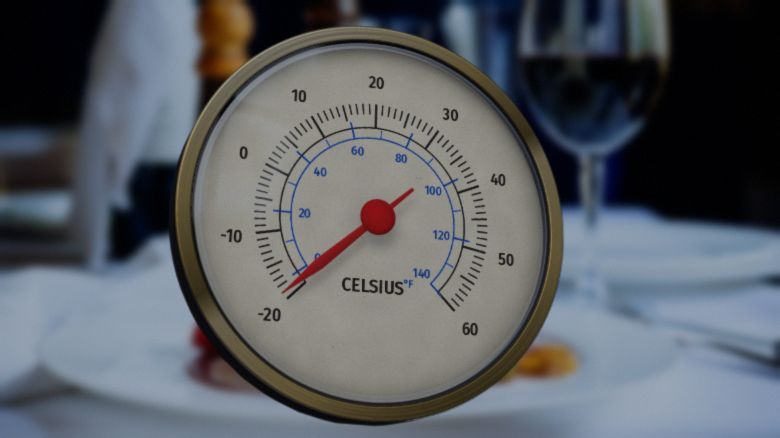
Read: -19 (°C)
